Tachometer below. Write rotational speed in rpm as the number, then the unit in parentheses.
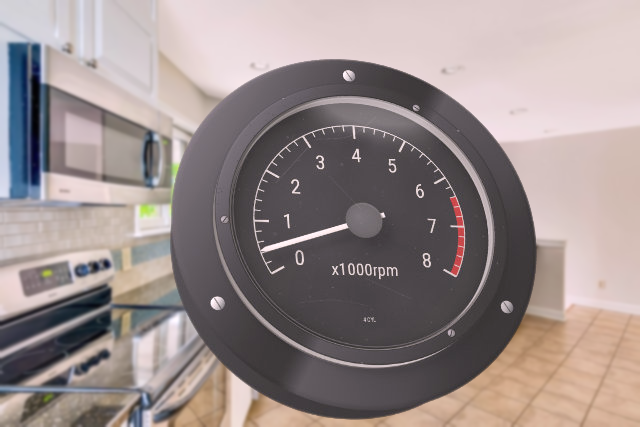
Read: 400 (rpm)
